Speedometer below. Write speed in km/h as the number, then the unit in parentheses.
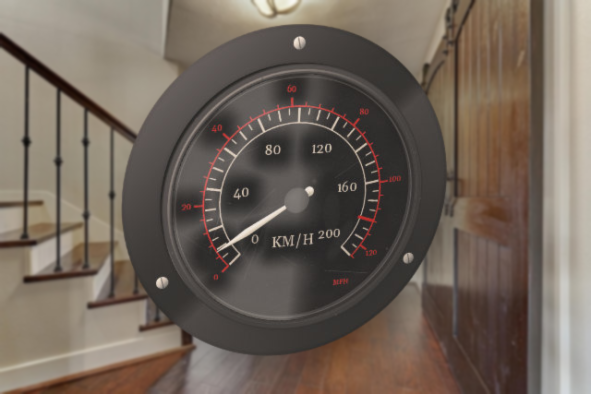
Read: 10 (km/h)
